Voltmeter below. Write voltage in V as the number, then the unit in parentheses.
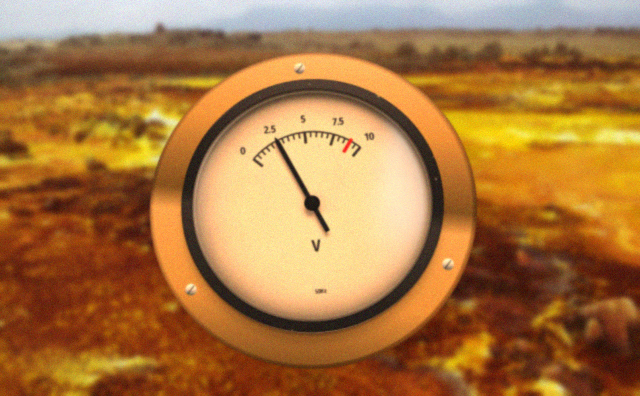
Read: 2.5 (V)
